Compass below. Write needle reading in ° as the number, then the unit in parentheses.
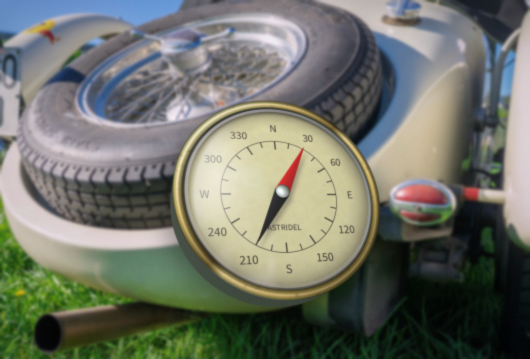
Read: 30 (°)
